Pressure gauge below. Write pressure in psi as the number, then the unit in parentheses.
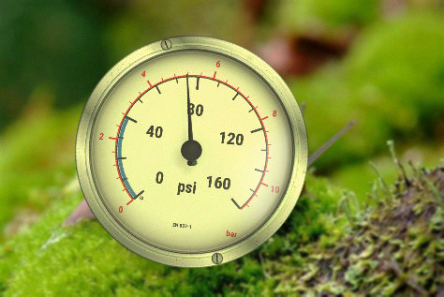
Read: 75 (psi)
